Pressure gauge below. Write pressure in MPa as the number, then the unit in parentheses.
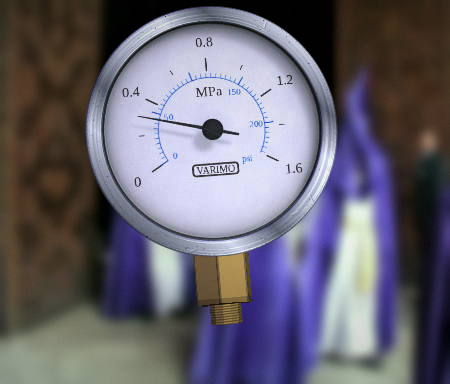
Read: 0.3 (MPa)
